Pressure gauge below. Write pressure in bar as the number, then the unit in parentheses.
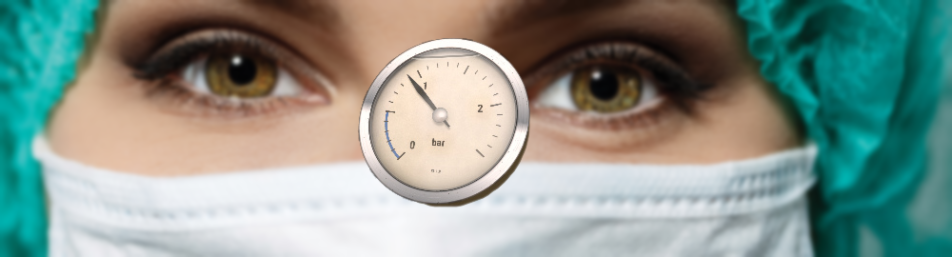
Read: 0.9 (bar)
